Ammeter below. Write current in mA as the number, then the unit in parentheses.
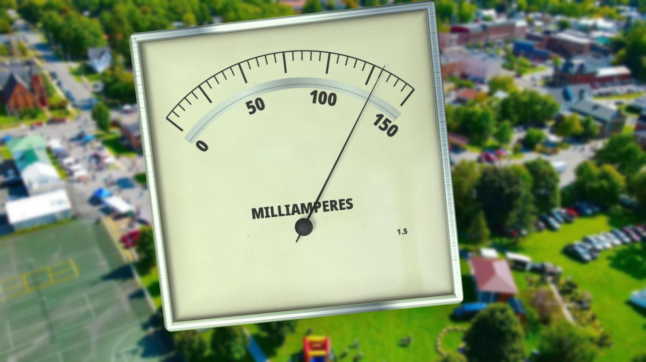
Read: 130 (mA)
